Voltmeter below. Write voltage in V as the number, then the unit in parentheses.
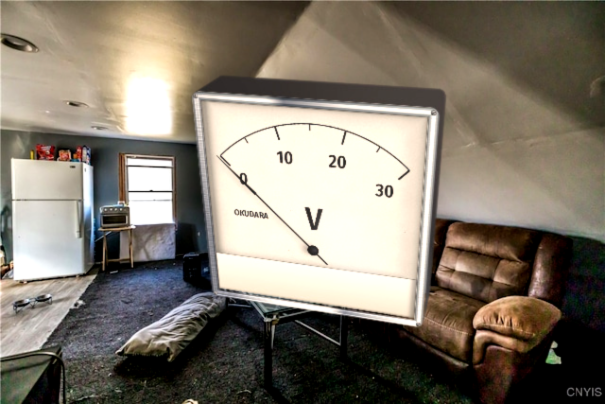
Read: 0 (V)
